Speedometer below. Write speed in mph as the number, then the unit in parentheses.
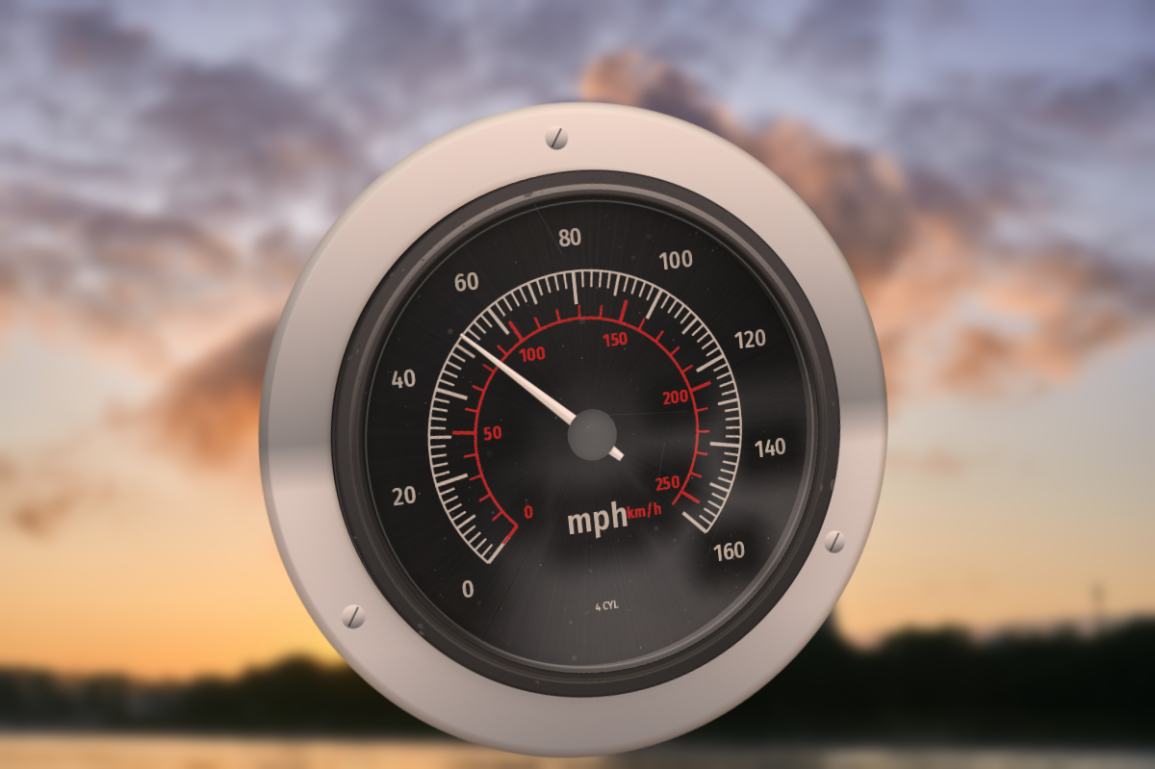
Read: 52 (mph)
